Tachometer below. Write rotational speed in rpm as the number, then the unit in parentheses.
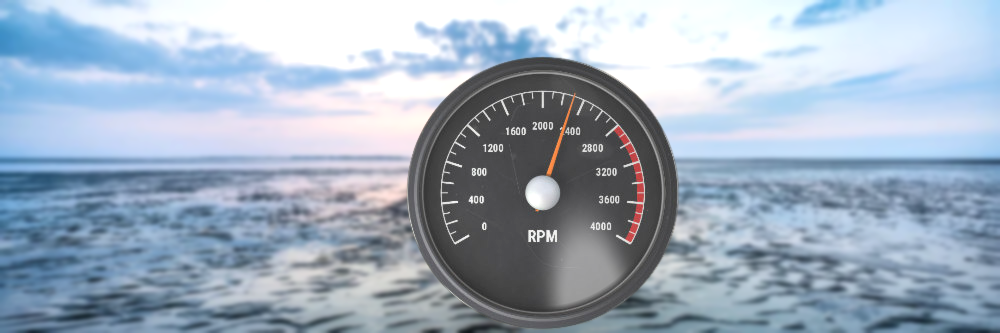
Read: 2300 (rpm)
